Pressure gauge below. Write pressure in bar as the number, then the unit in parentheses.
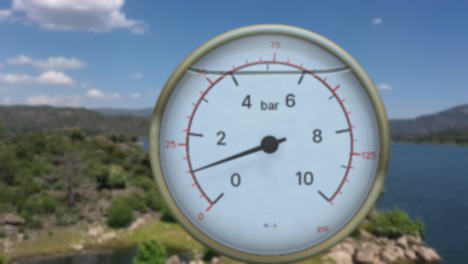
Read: 1 (bar)
